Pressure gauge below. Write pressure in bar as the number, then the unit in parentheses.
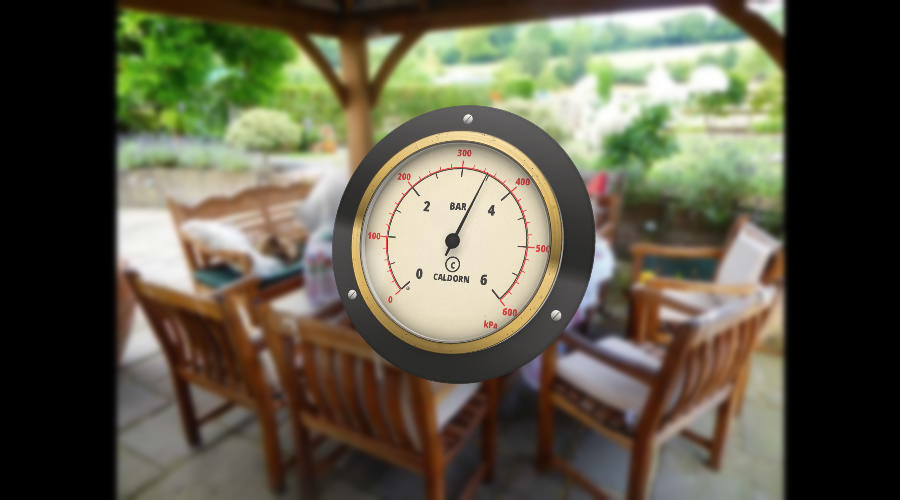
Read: 3.5 (bar)
